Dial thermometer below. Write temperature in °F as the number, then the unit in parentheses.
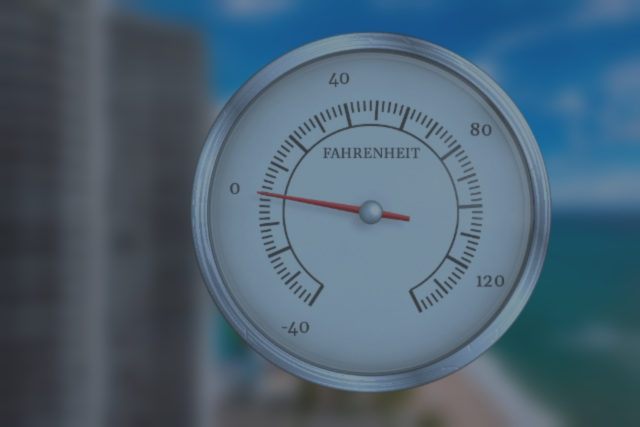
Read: 0 (°F)
